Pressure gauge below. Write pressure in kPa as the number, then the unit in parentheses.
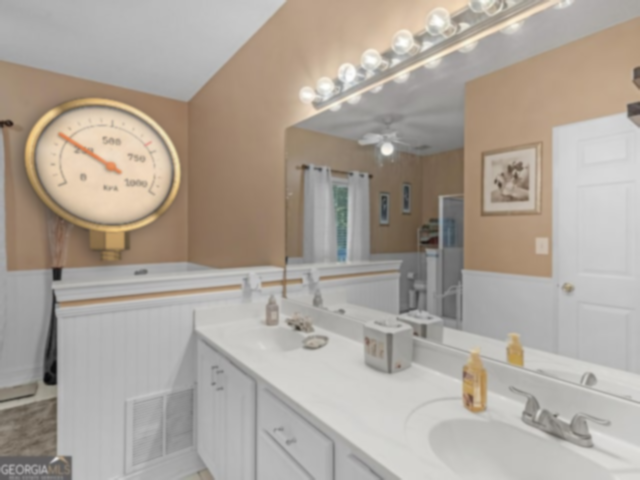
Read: 250 (kPa)
